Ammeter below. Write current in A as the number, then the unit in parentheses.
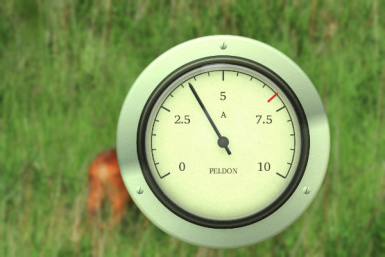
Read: 3.75 (A)
